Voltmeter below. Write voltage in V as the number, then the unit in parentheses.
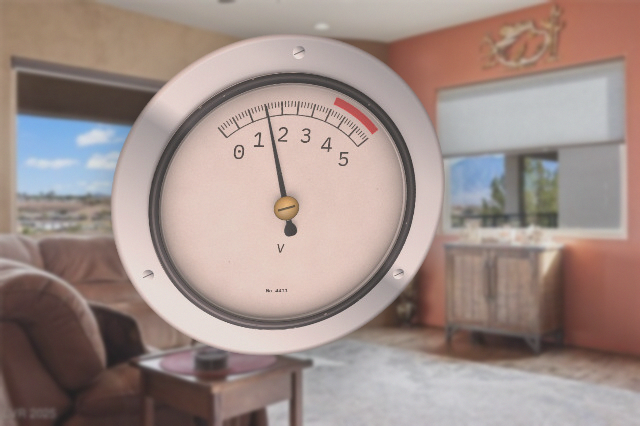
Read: 1.5 (V)
